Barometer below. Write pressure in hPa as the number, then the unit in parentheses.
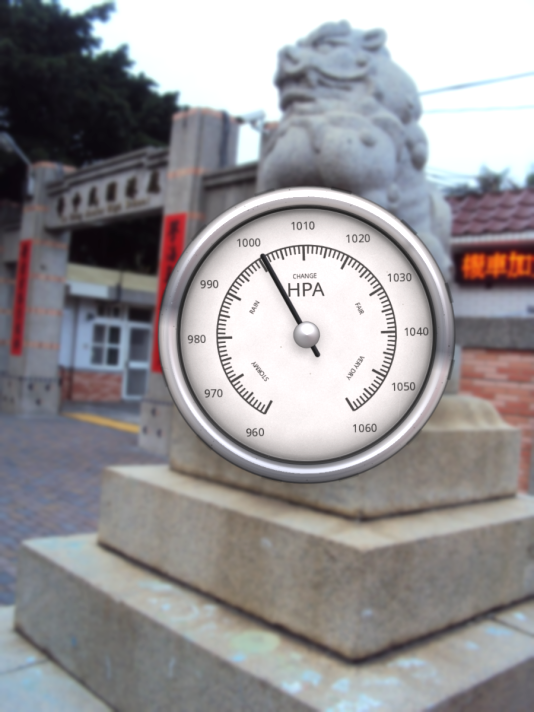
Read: 1001 (hPa)
